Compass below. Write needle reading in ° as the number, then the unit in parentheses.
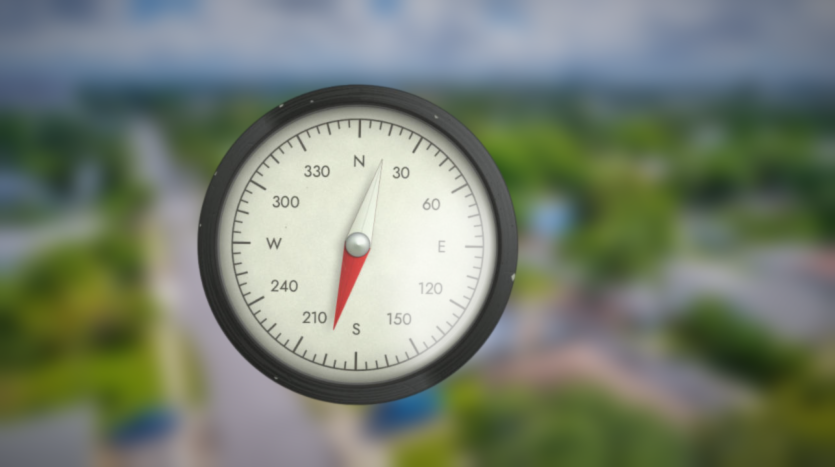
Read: 195 (°)
